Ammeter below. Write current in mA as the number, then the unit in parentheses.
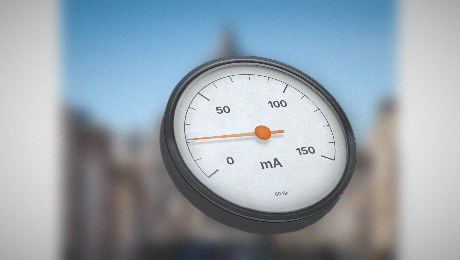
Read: 20 (mA)
